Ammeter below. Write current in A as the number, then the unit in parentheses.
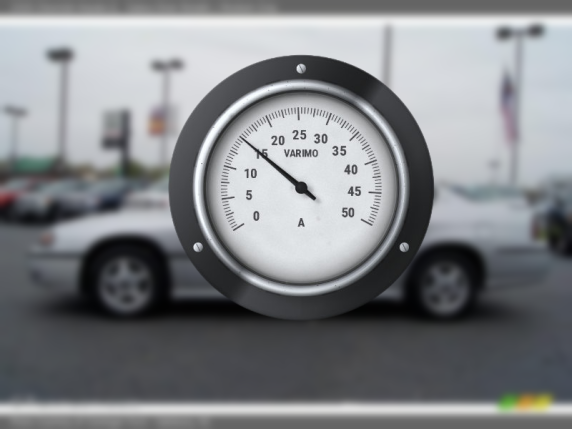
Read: 15 (A)
